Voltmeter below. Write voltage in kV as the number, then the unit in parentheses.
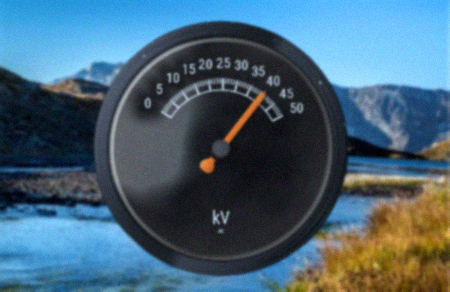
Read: 40 (kV)
